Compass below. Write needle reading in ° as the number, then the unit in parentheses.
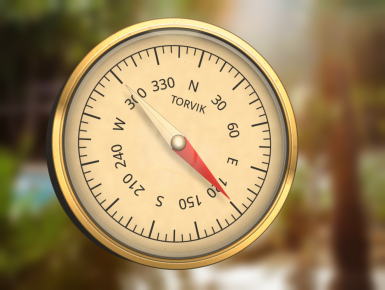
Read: 120 (°)
